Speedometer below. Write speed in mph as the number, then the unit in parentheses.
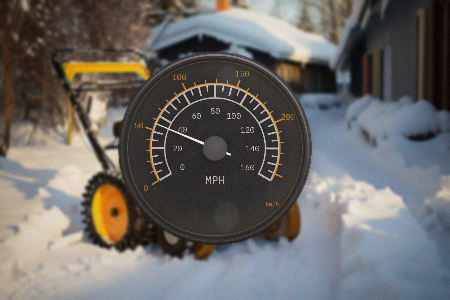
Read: 35 (mph)
